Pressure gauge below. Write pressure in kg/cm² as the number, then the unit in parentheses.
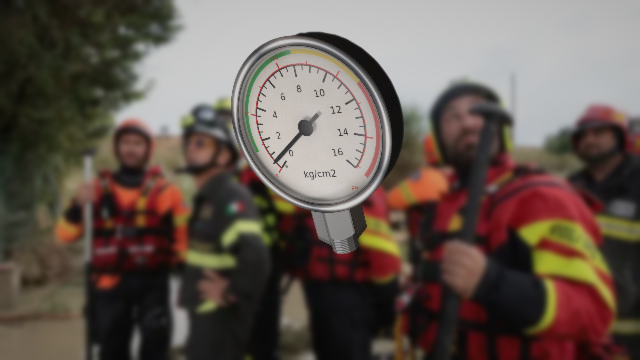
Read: 0.5 (kg/cm²)
